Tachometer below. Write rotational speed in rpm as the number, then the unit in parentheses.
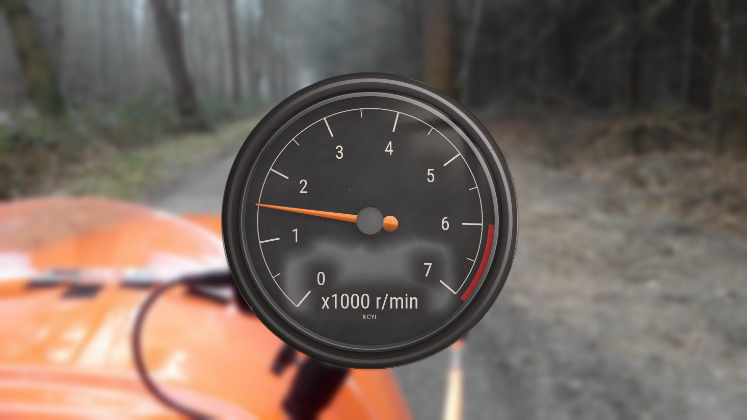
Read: 1500 (rpm)
